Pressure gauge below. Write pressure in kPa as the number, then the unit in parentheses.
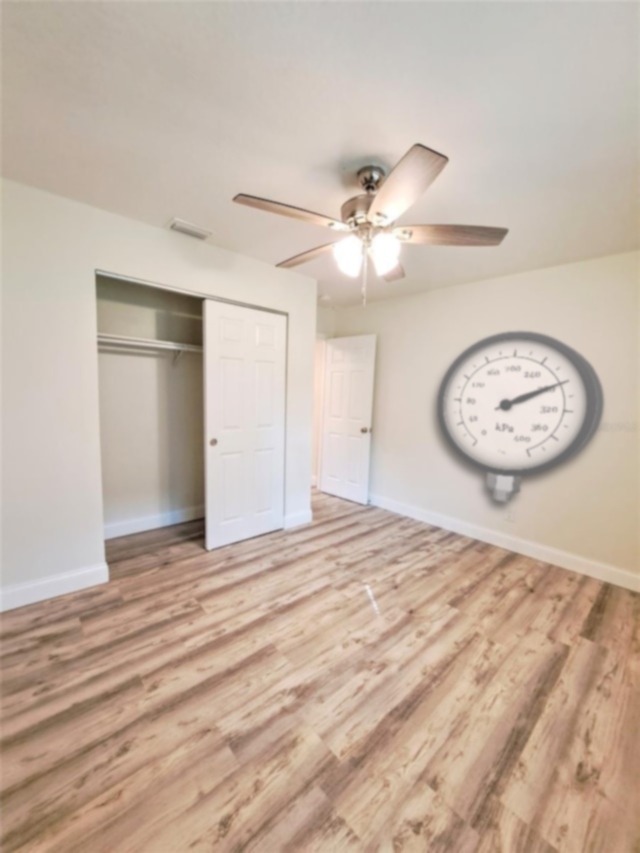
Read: 280 (kPa)
